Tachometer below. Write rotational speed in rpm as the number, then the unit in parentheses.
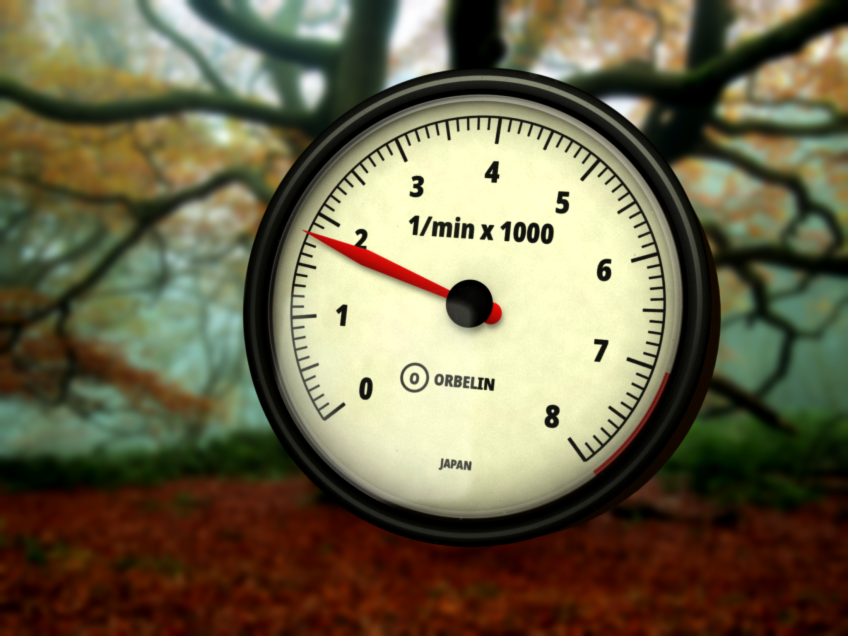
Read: 1800 (rpm)
